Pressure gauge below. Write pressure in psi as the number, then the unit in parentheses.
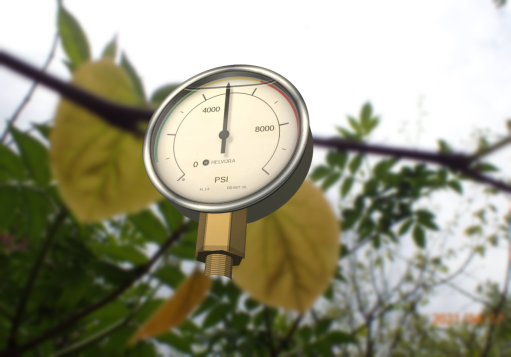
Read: 5000 (psi)
